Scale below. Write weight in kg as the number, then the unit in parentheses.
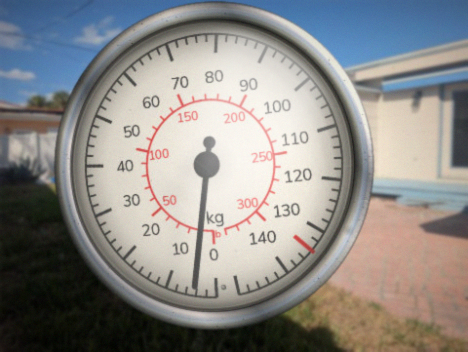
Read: 4 (kg)
